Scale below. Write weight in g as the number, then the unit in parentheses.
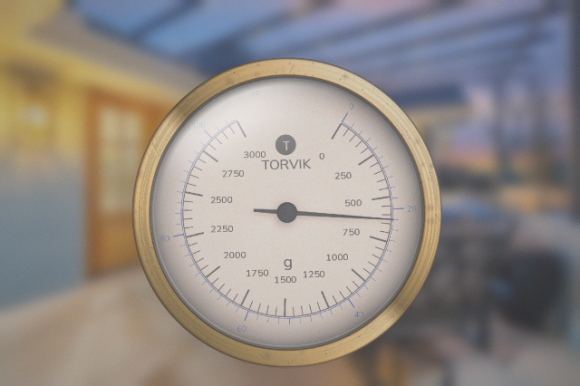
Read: 625 (g)
